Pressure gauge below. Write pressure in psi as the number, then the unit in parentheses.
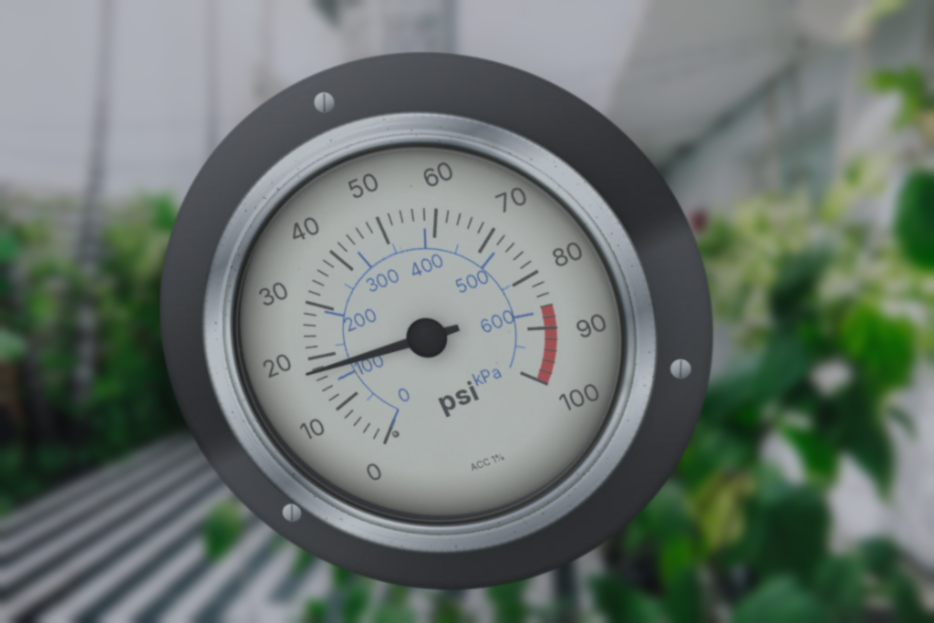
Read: 18 (psi)
